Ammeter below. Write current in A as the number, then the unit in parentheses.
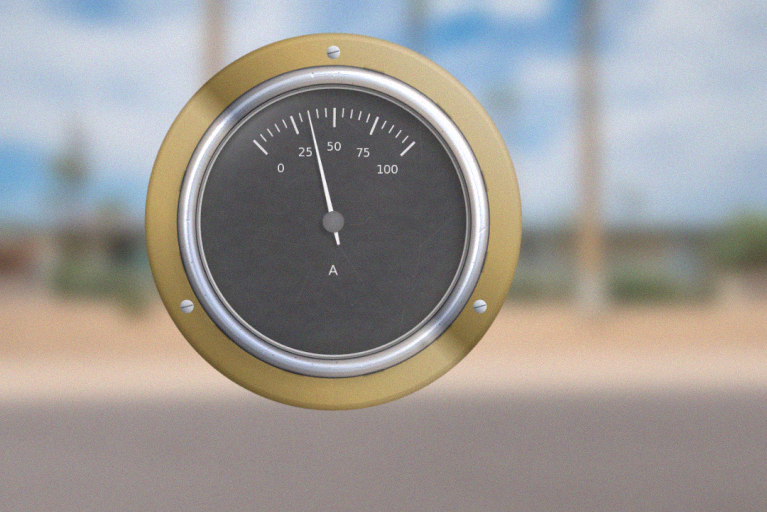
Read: 35 (A)
